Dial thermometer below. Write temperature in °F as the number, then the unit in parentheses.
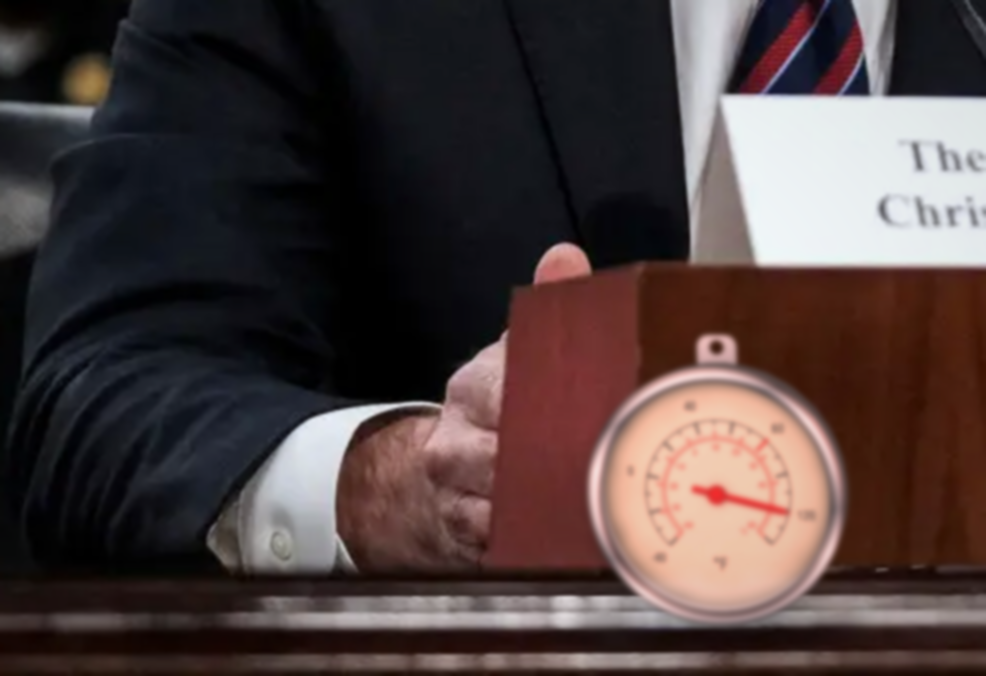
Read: 120 (°F)
